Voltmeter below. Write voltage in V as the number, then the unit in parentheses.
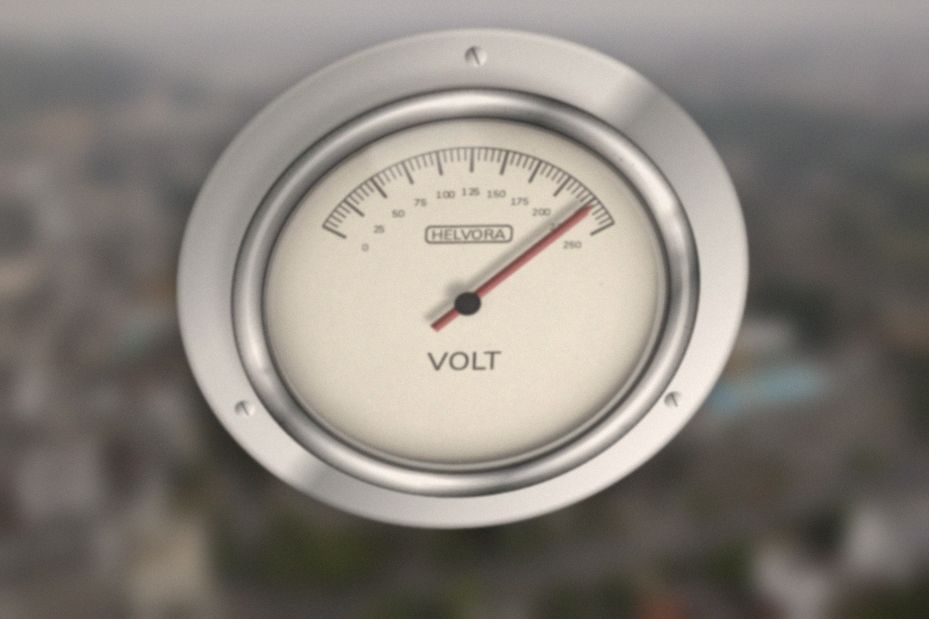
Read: 225 (V)
